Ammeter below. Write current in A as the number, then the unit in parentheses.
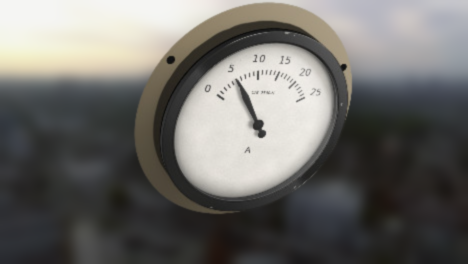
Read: 5 (A)
